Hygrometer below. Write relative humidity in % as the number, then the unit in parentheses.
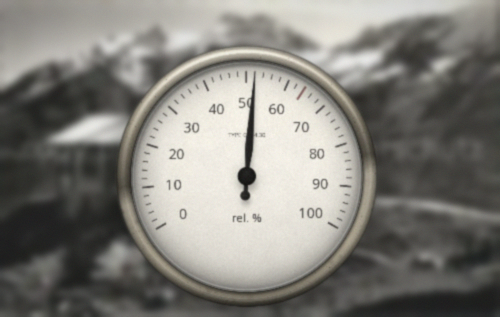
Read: 52 (%)
